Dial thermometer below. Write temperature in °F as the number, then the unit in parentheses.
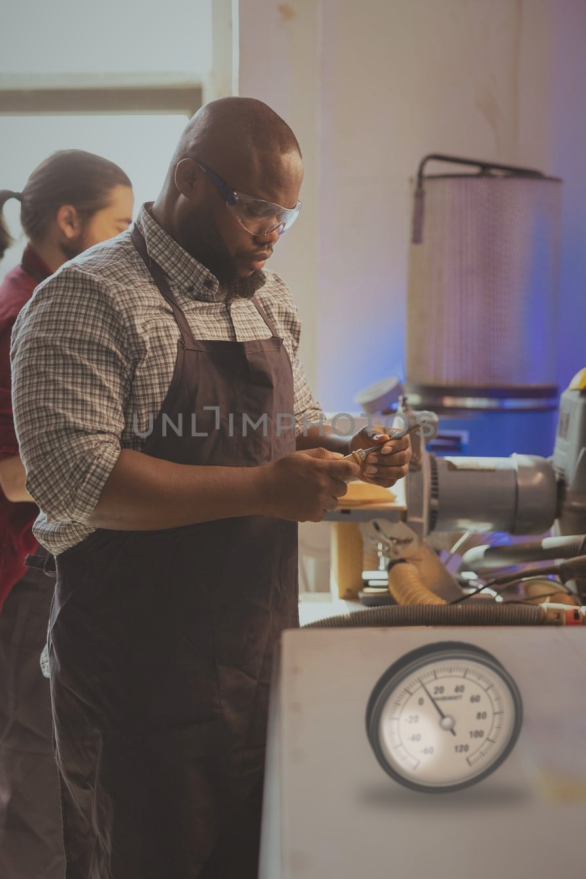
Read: 10 (°F)
